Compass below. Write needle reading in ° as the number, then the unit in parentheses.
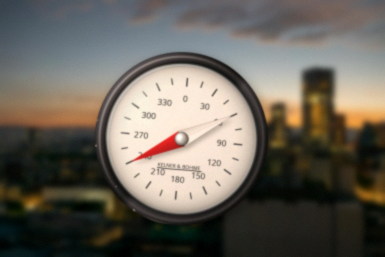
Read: 240 (°)
